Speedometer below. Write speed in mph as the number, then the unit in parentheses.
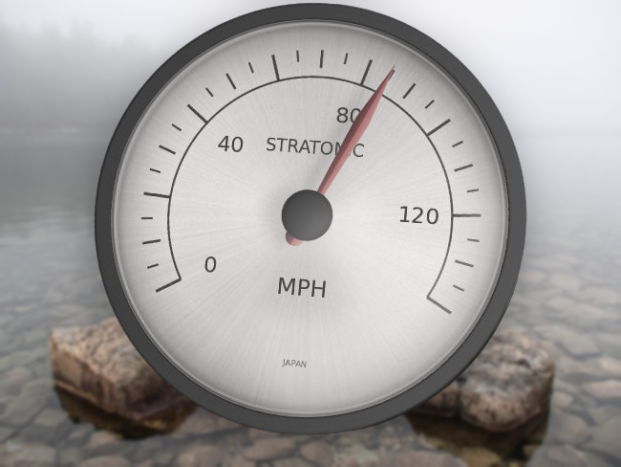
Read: 85 (mph)
